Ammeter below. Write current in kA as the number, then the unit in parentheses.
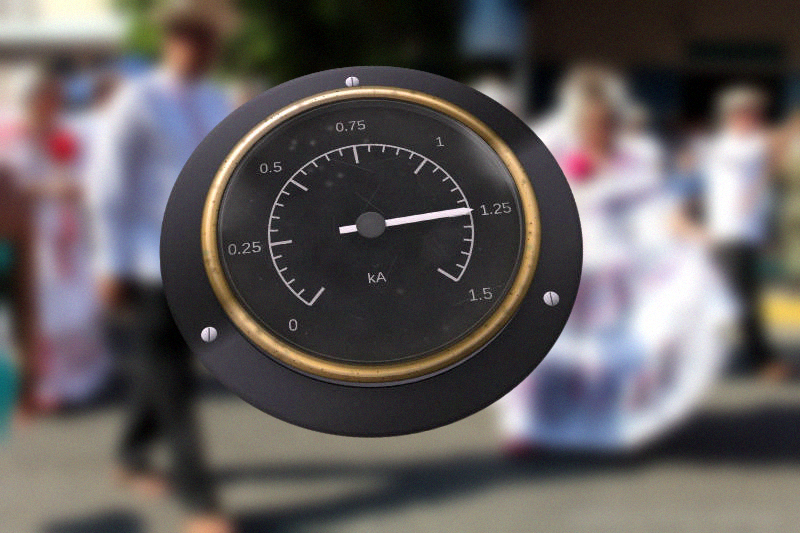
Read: 1.25 (kA)
